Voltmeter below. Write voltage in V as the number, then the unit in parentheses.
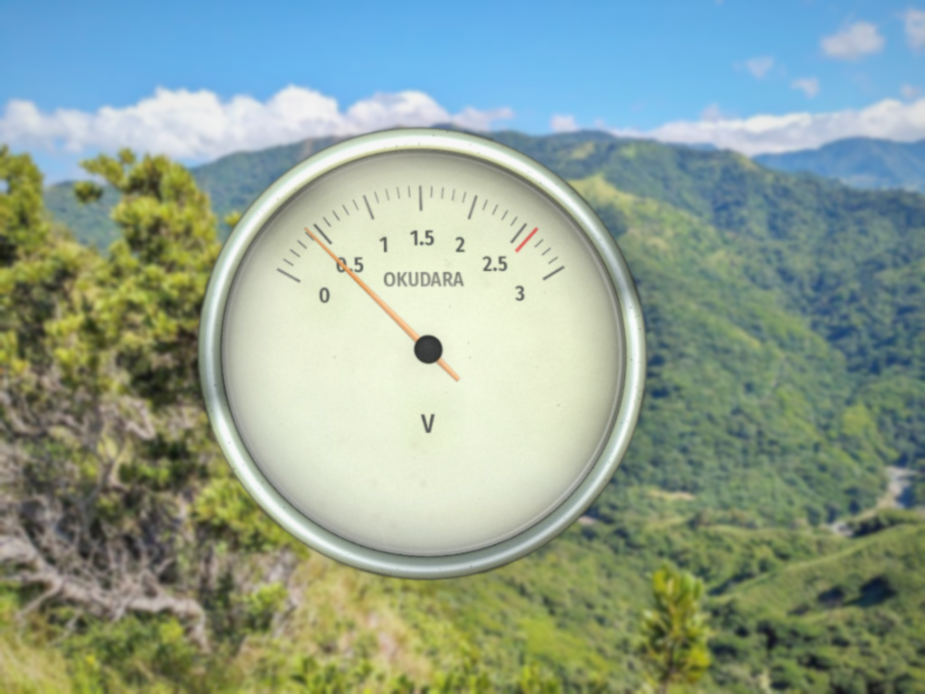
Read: 0.4 (V)
